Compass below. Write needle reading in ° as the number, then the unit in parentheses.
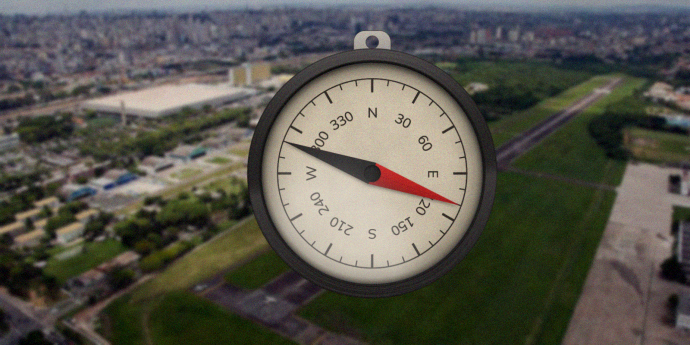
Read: 110 (°)
